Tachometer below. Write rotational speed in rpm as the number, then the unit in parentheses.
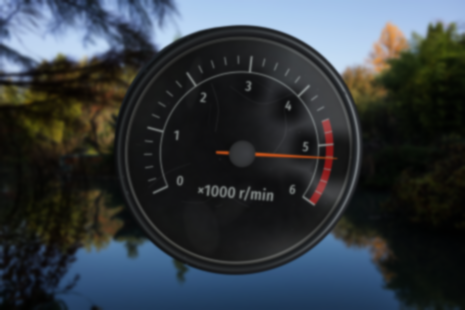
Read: 5200 (rpm)
